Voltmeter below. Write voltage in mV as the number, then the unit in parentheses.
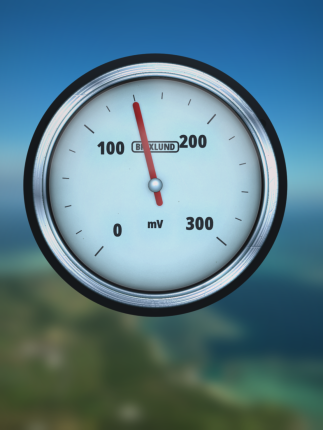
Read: 140 (mV)
